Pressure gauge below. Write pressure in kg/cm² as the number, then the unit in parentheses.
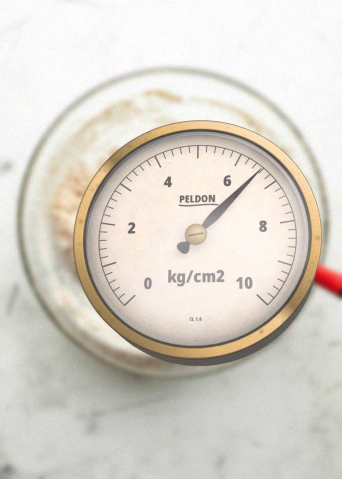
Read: 6.6 (kg/cm²)
